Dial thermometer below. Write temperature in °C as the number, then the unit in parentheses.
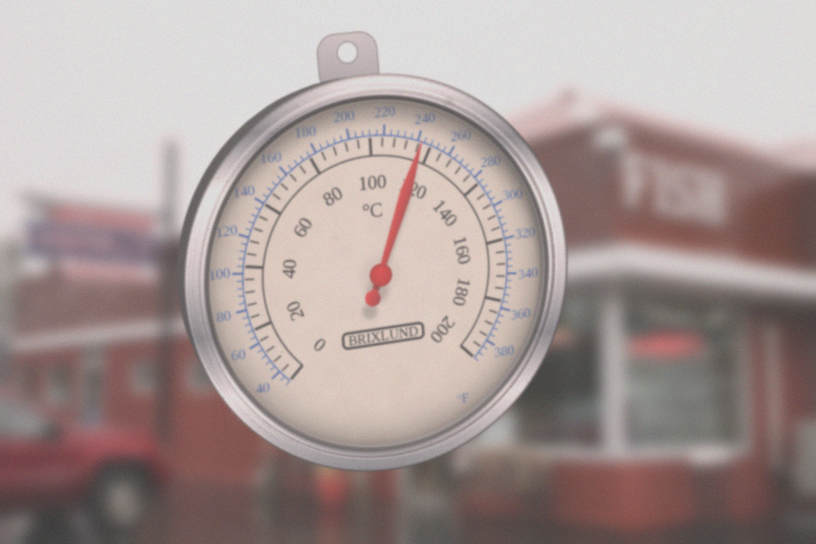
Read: 116 (°C)
